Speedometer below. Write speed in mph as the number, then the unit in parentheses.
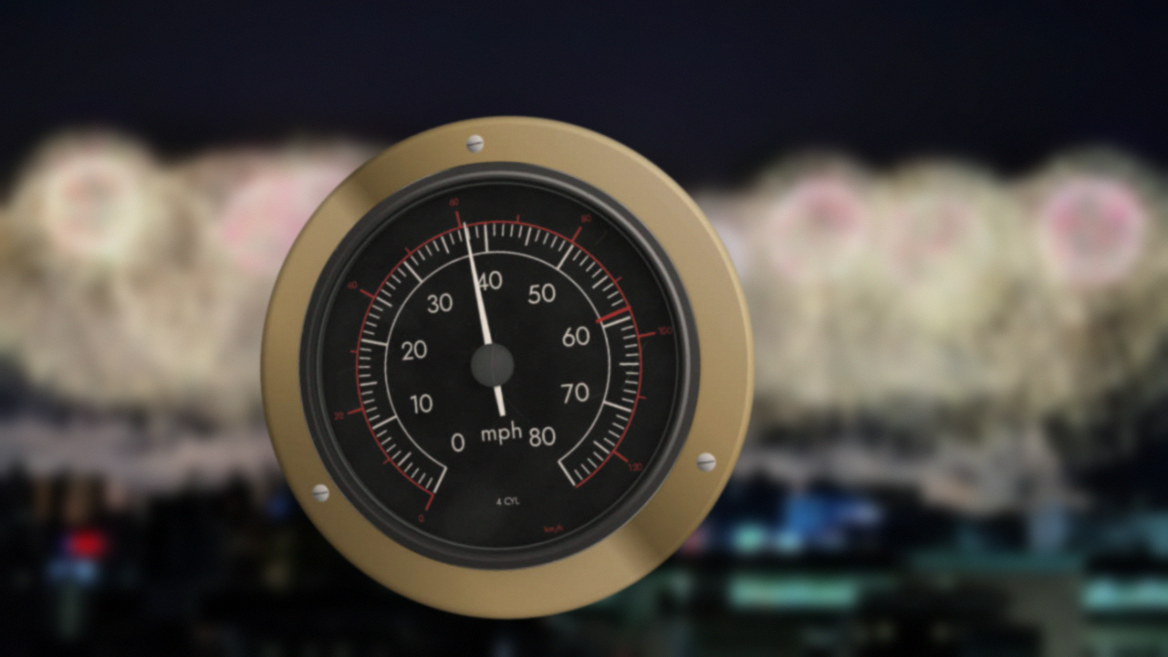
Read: 38 (mph)
